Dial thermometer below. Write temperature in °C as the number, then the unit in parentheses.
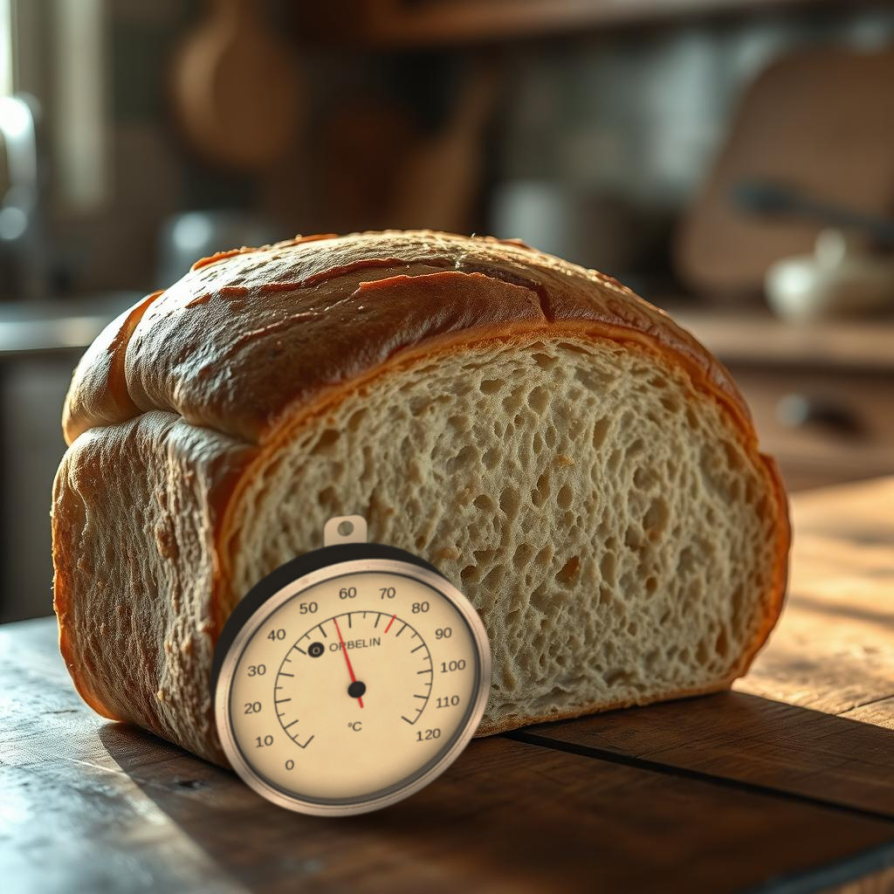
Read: 55 (°C)
